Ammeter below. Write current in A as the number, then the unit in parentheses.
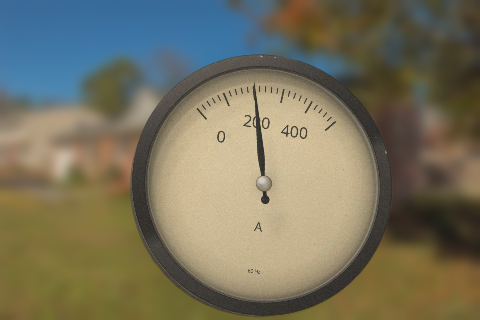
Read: 200 (A)
